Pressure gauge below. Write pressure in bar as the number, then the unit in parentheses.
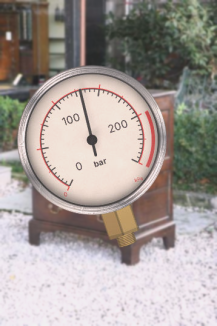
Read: 130 (bar)
